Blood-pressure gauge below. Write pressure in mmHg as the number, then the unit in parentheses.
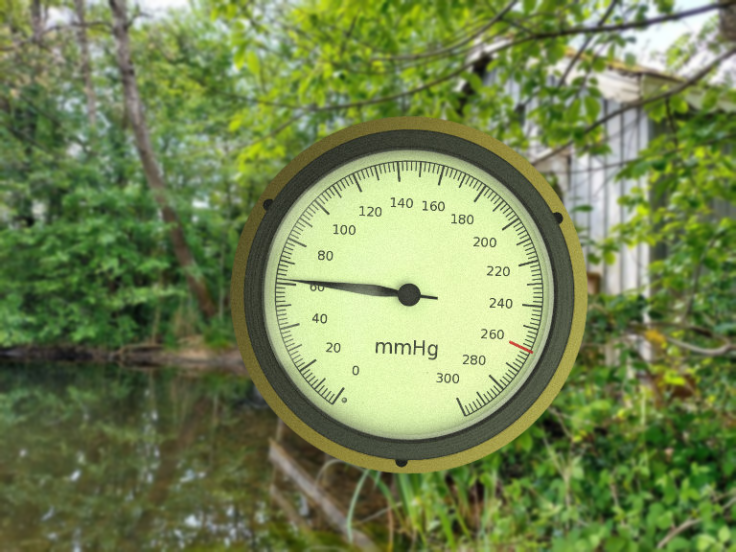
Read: 62 (mmHg)
